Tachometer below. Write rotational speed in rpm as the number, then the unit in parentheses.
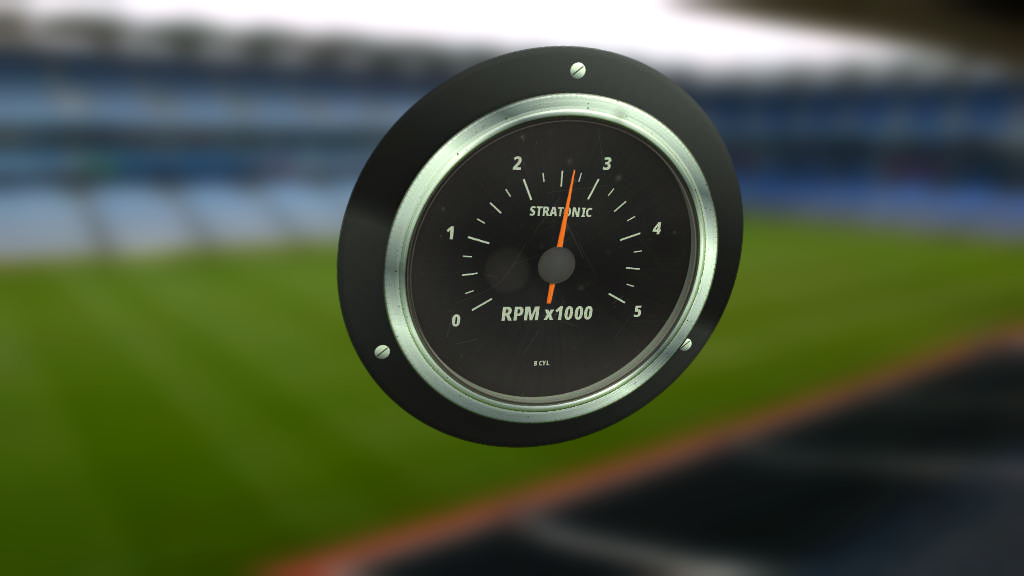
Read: 2625 (rpm)
